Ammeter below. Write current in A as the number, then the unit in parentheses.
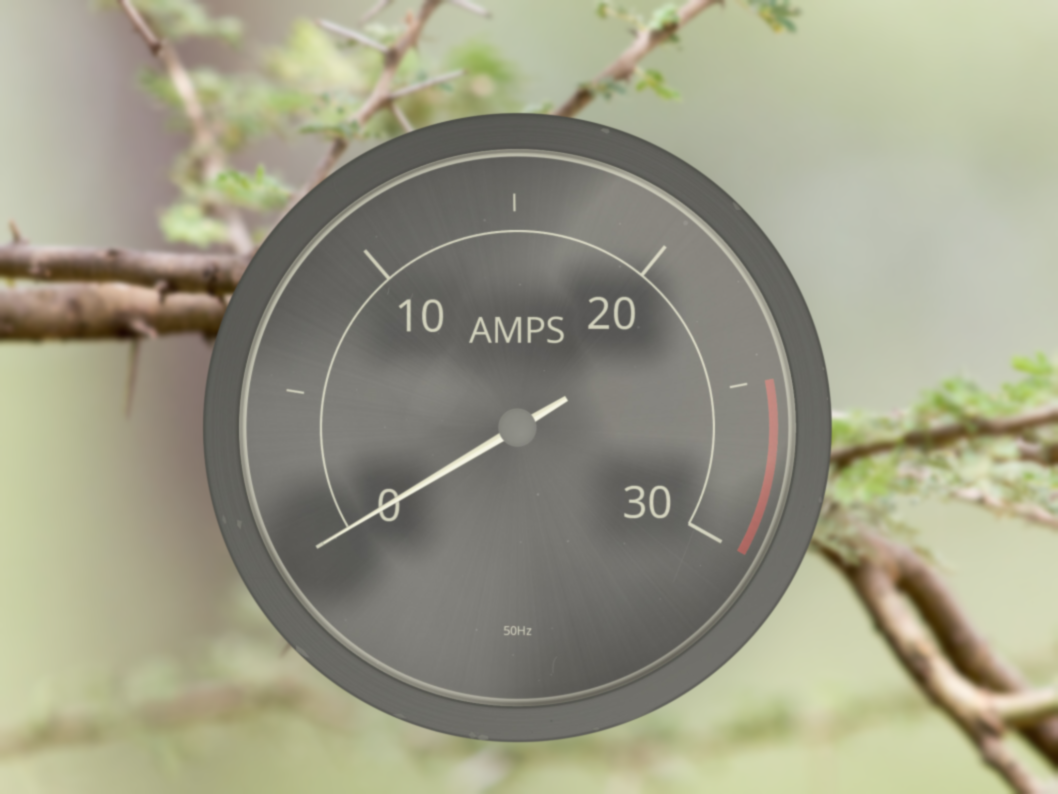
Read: 0 (A)
